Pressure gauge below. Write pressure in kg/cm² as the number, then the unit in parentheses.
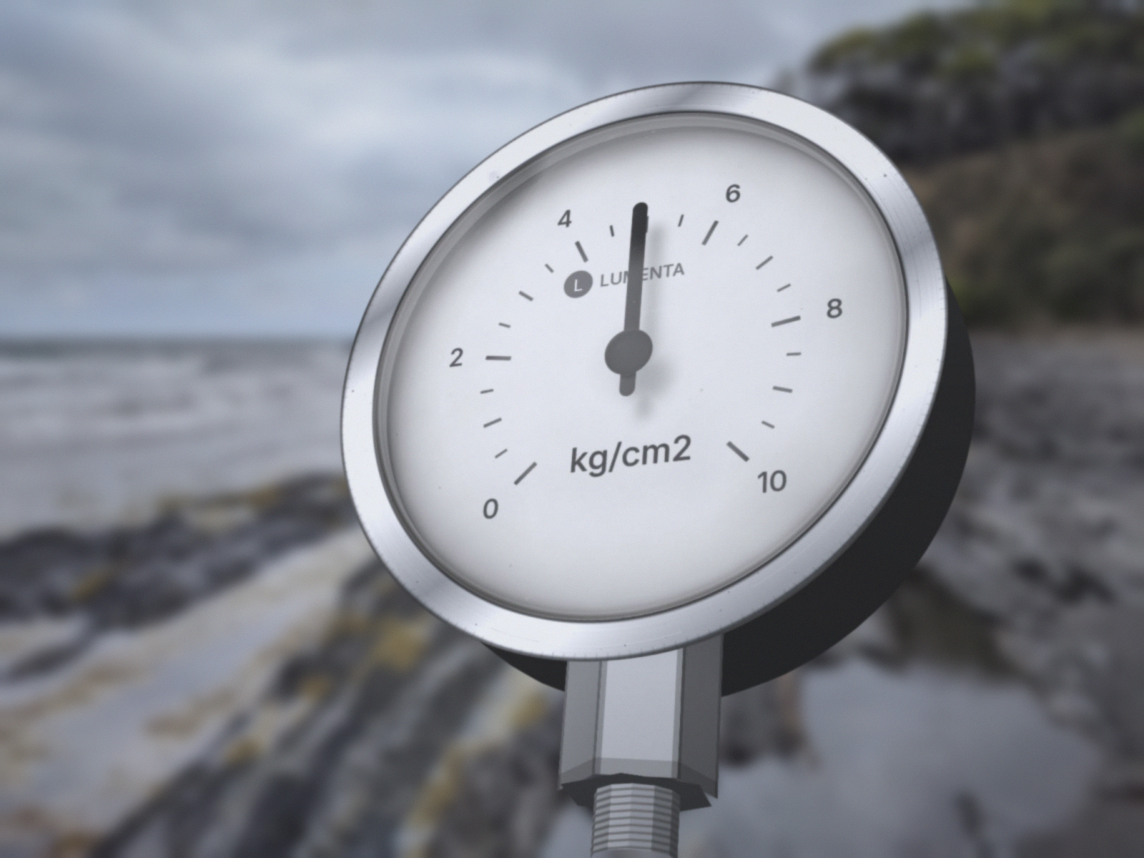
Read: 5 (kg/cm²)
